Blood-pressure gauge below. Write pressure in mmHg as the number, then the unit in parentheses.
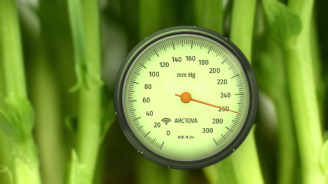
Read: 260 (mmHg)
